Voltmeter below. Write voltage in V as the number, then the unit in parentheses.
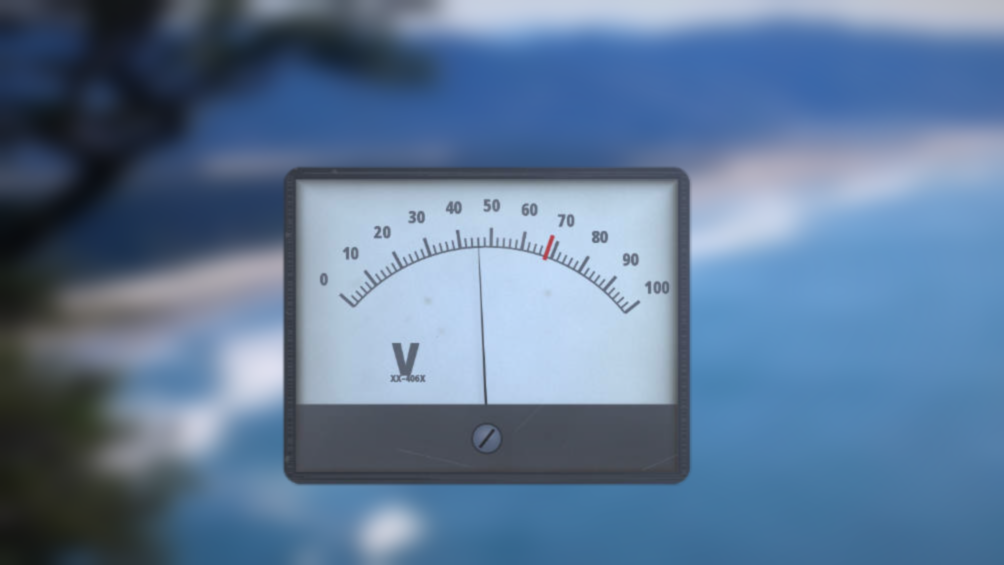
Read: 46 (V)
